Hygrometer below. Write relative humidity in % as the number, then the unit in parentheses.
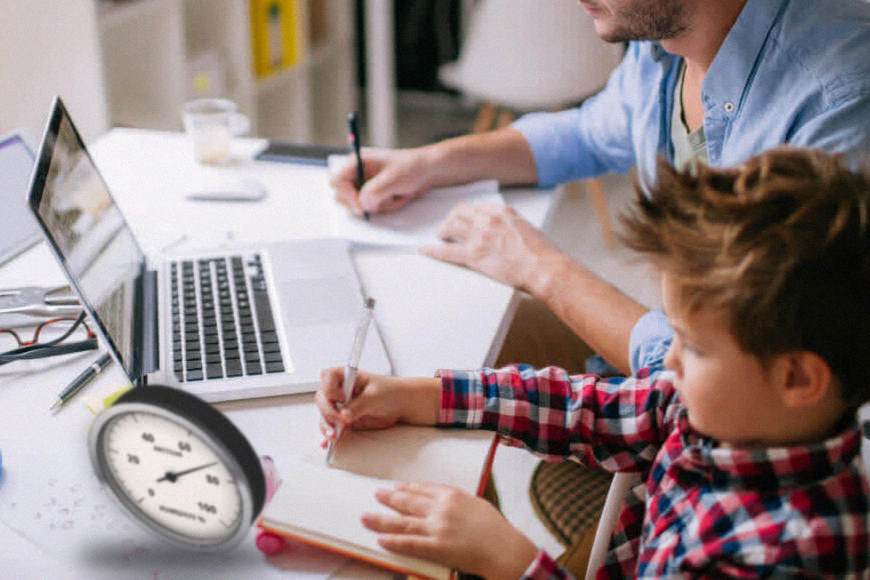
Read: 72 (%)
